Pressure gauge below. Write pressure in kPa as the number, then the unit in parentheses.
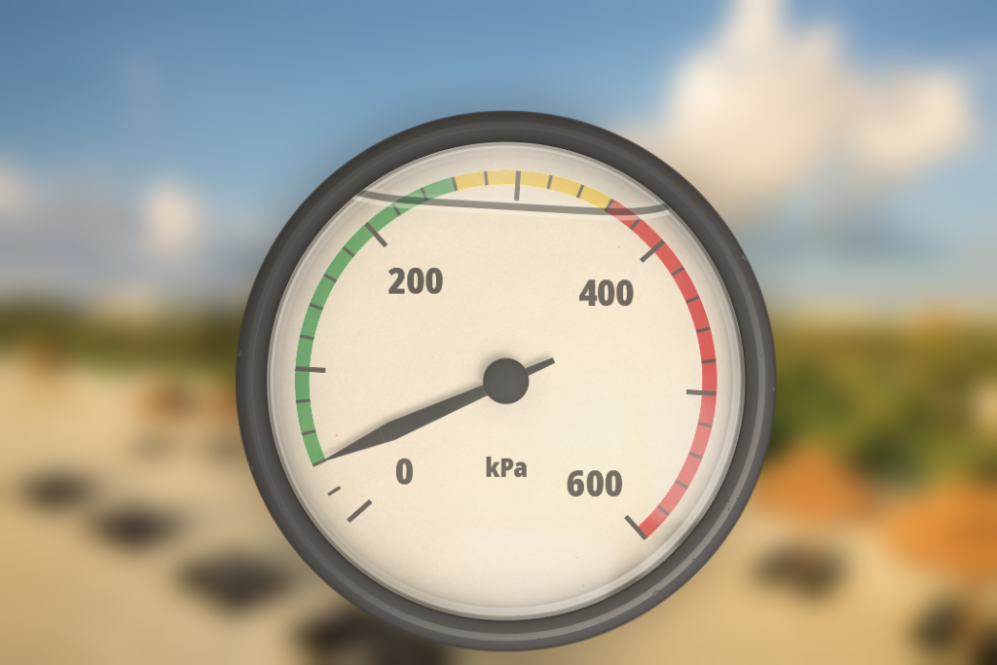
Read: 40 (kPa)
